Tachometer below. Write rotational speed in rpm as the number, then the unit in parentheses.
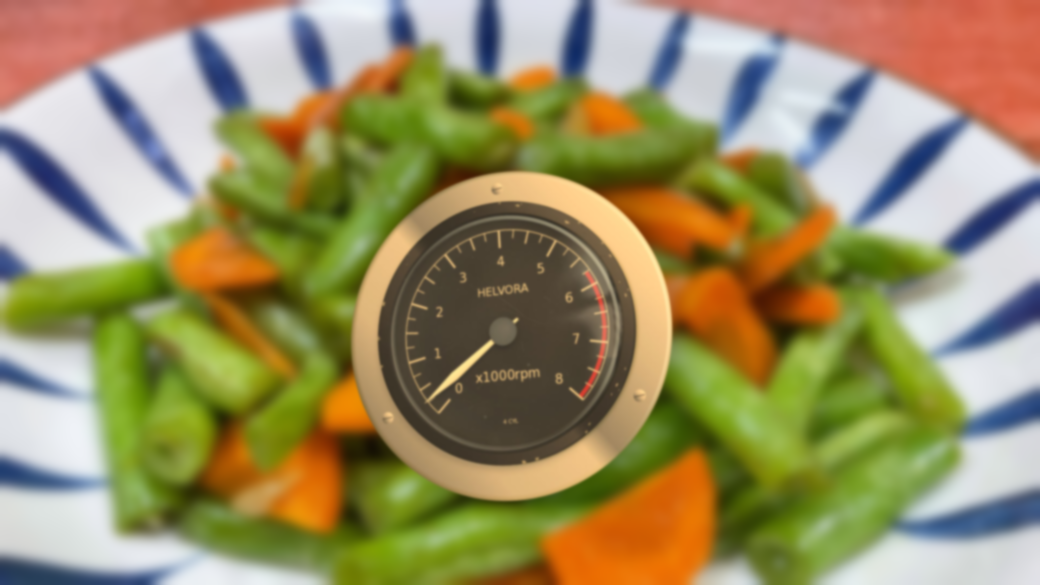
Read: 250 (rpm)
